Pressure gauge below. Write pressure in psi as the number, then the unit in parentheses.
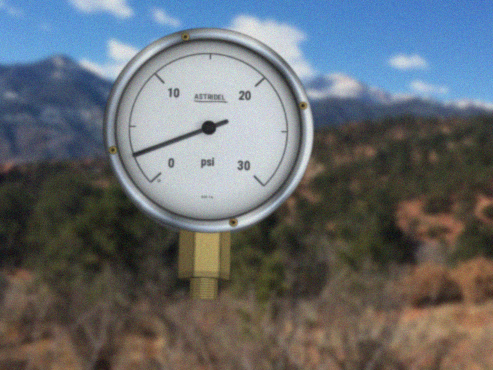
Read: 2.5 (psi)
